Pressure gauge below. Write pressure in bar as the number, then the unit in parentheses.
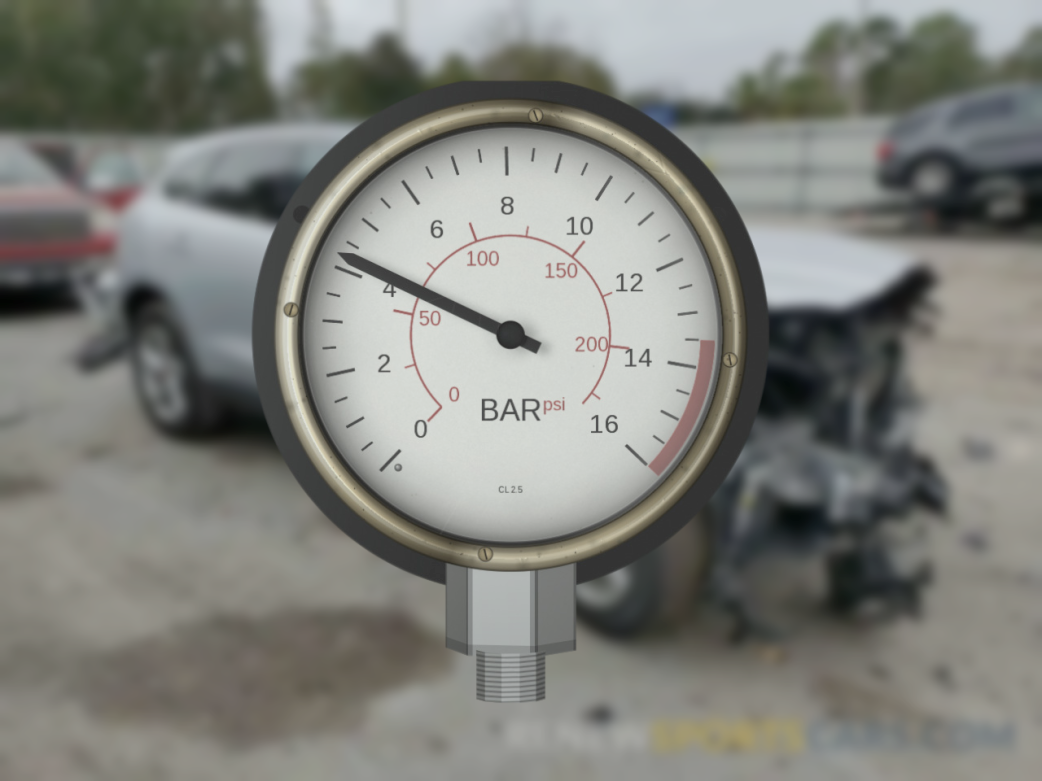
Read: 4.25 (bar)
